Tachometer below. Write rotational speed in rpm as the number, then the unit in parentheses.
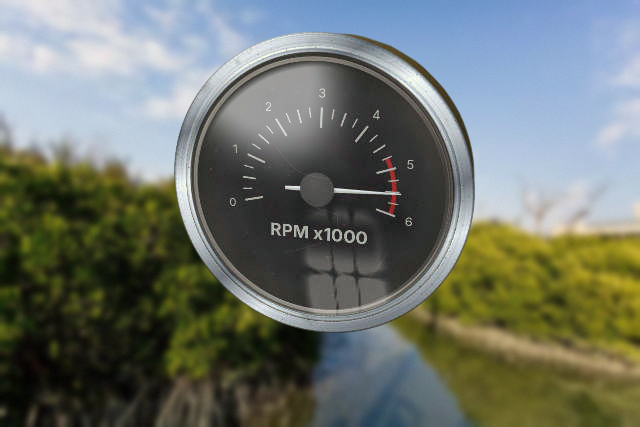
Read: 5500 (rpm)
